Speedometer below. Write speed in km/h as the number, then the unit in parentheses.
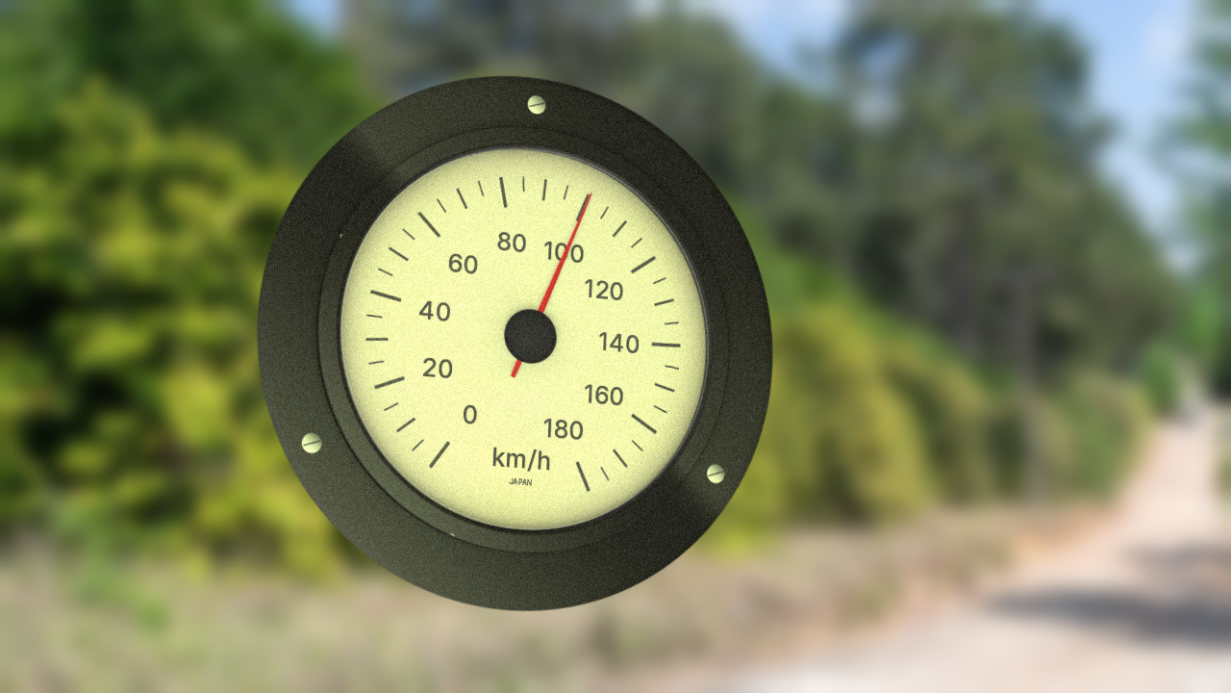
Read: 100 (km/h)
